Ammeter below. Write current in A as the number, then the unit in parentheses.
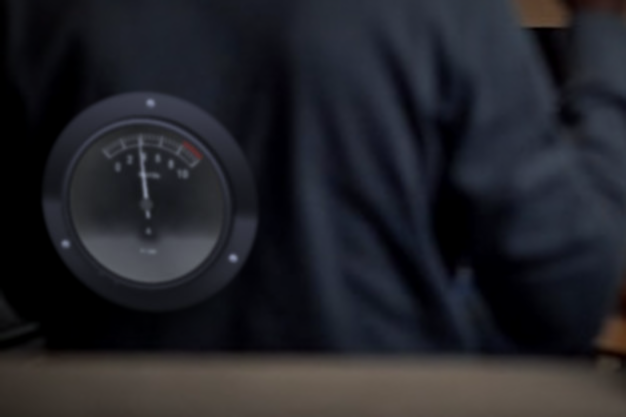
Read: 4 (A)
